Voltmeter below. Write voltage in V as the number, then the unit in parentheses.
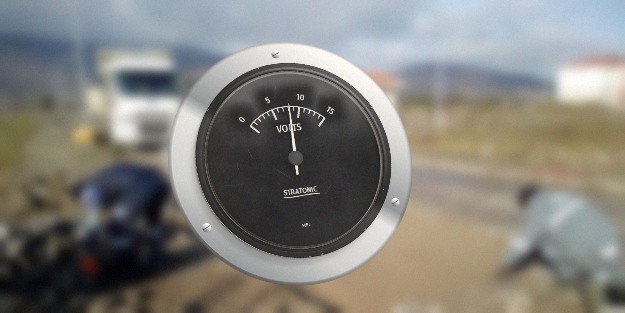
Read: 8 (V)
